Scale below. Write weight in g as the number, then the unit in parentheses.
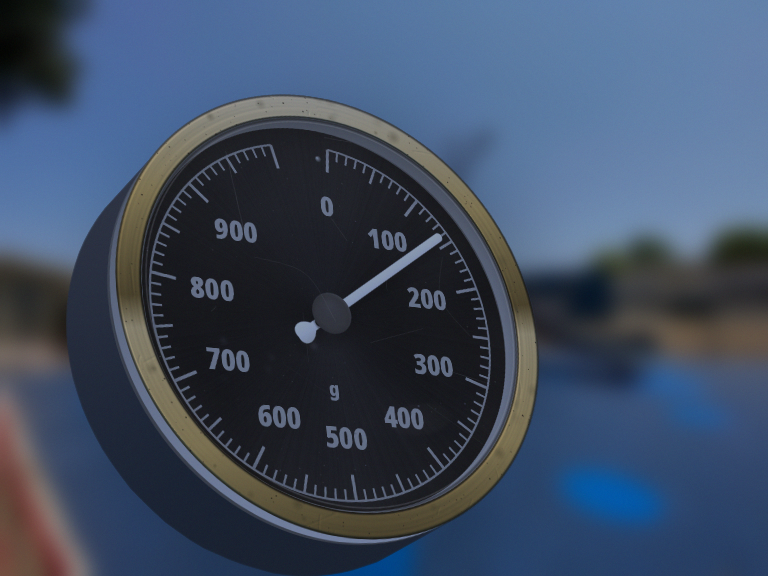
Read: 140 (g)
